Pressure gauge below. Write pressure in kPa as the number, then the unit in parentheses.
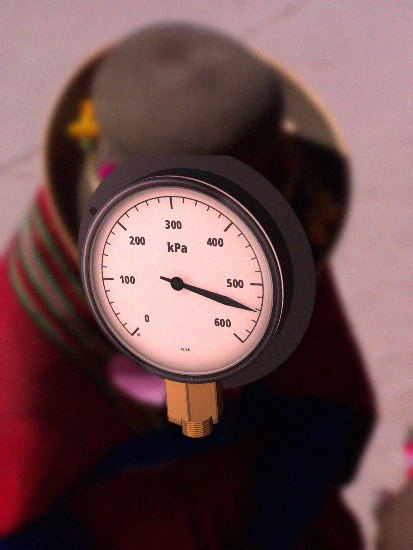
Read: 540 (kPa)
